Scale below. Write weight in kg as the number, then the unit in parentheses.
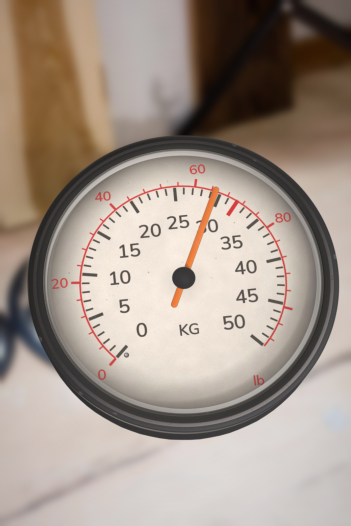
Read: 29.5 (kg)
